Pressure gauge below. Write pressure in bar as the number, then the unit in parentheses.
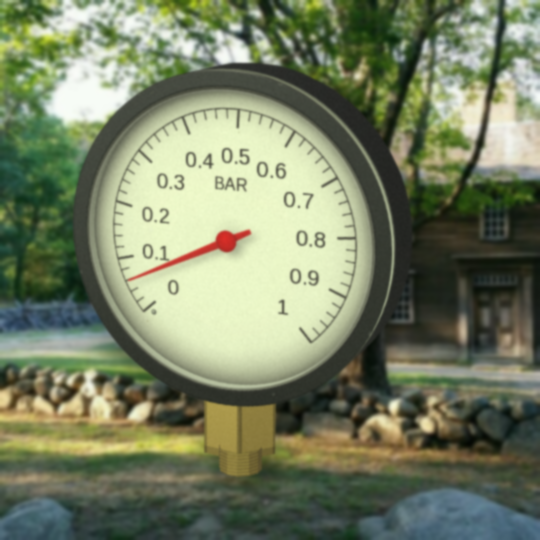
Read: 0.06 (bar)
